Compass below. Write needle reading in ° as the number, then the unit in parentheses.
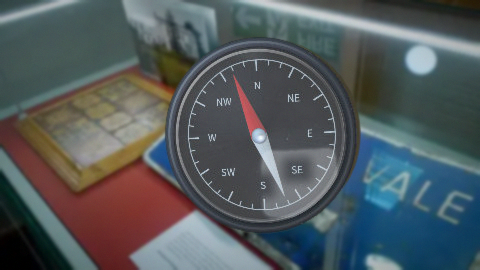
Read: 340 (°)
